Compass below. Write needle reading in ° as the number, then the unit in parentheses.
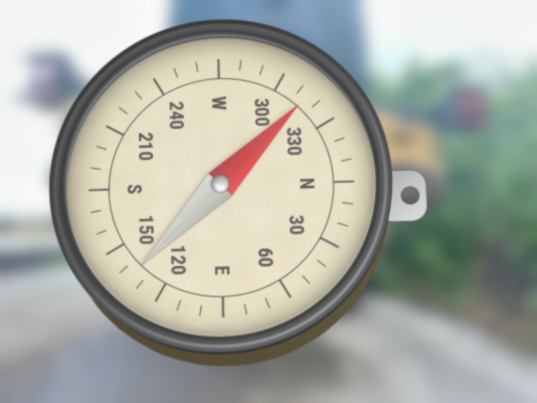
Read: 315 (°)
